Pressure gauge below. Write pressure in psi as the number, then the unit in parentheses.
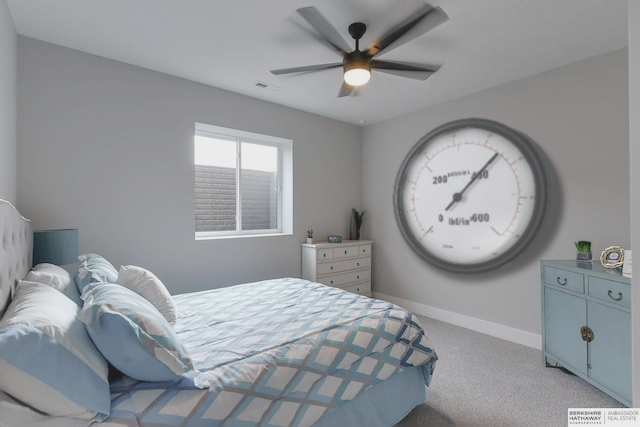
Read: 400 (psi)
